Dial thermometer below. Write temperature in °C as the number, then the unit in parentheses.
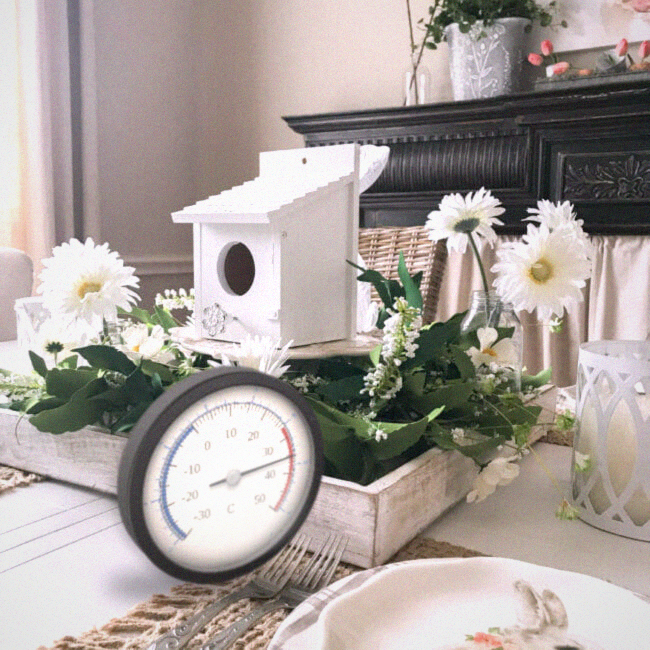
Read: 35 (°C)
